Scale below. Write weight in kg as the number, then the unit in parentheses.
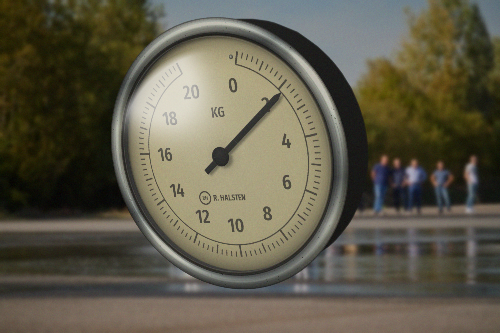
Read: 2.2 (kg)
